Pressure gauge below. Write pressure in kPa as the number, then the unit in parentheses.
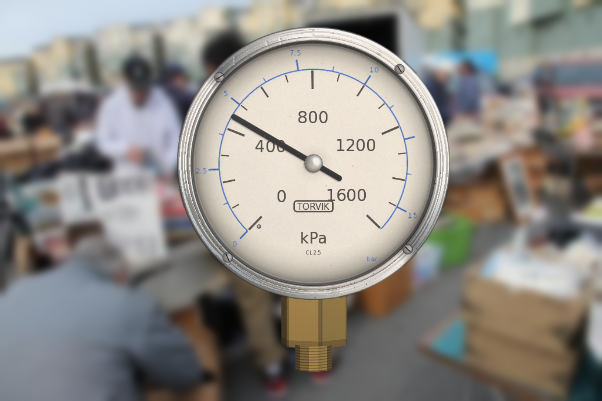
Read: 450 (kPa)
